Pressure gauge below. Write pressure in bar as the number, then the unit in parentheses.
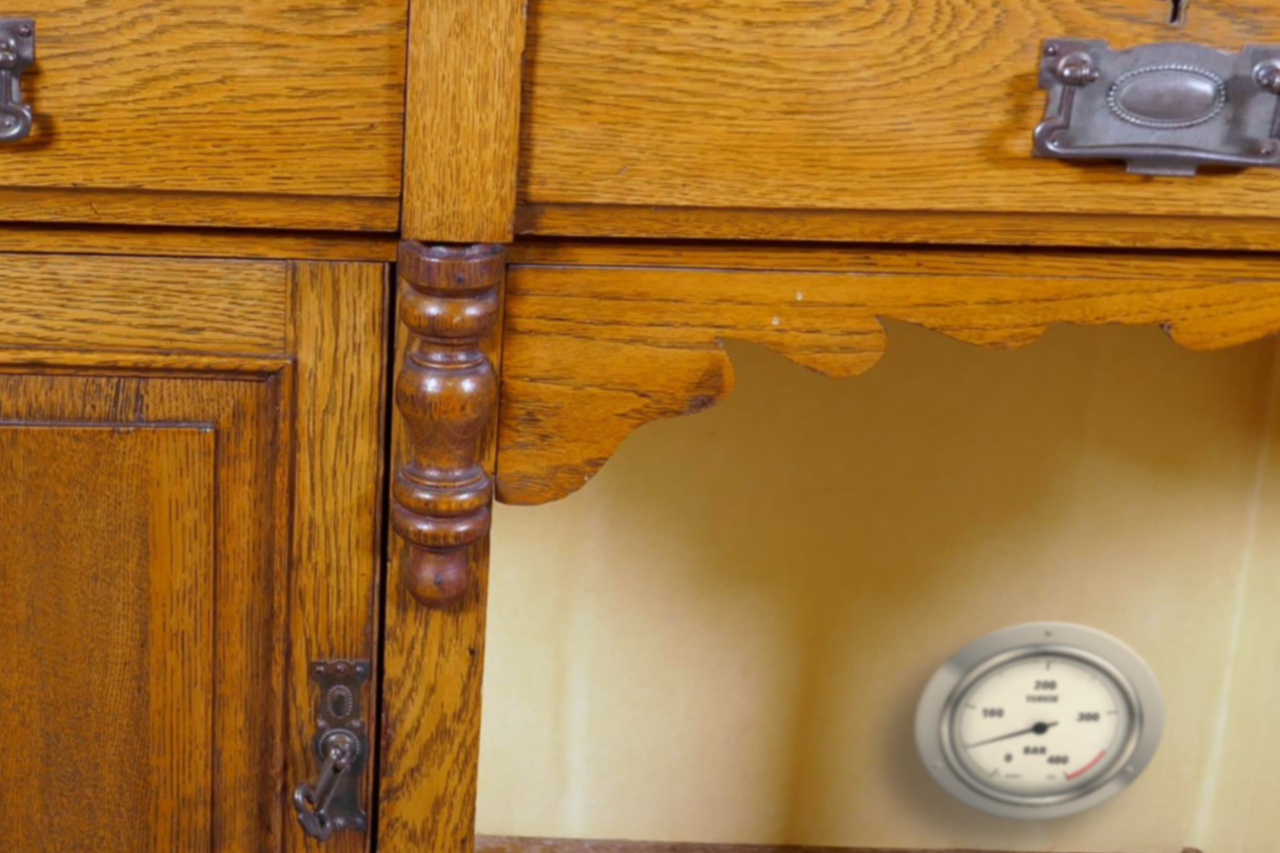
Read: 50 (bar)
